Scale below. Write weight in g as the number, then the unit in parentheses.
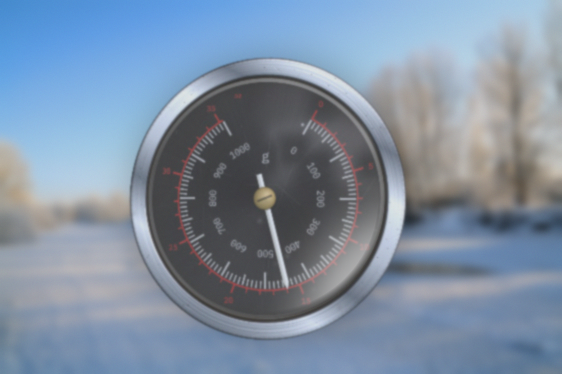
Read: 450 (g)
